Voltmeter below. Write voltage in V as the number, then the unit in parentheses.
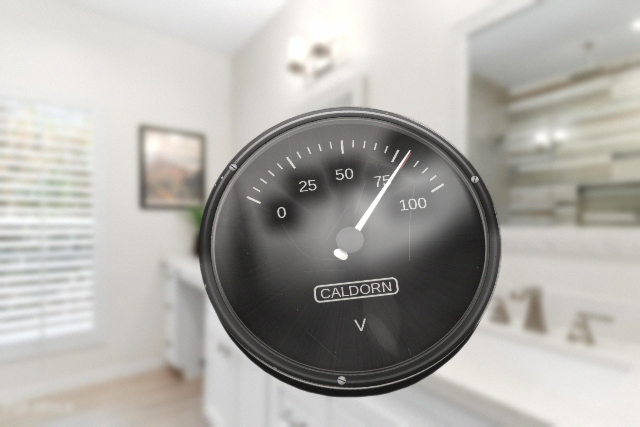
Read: 80 (V)
